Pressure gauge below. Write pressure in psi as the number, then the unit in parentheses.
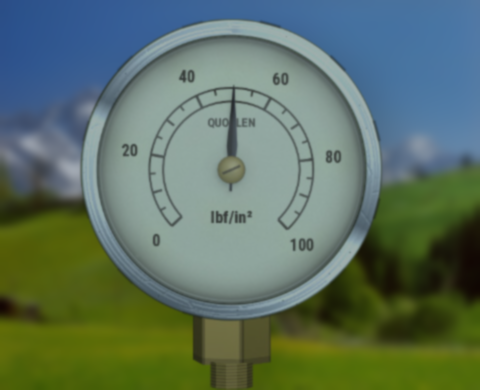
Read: 50 (psi)
